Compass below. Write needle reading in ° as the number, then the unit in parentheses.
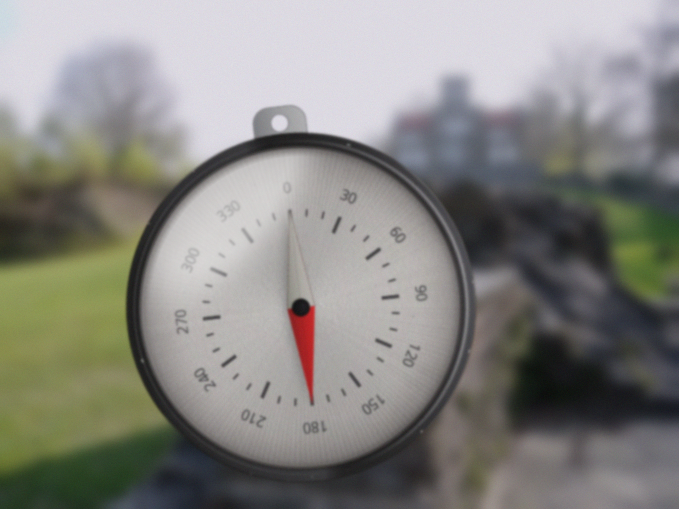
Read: 180 (°)
